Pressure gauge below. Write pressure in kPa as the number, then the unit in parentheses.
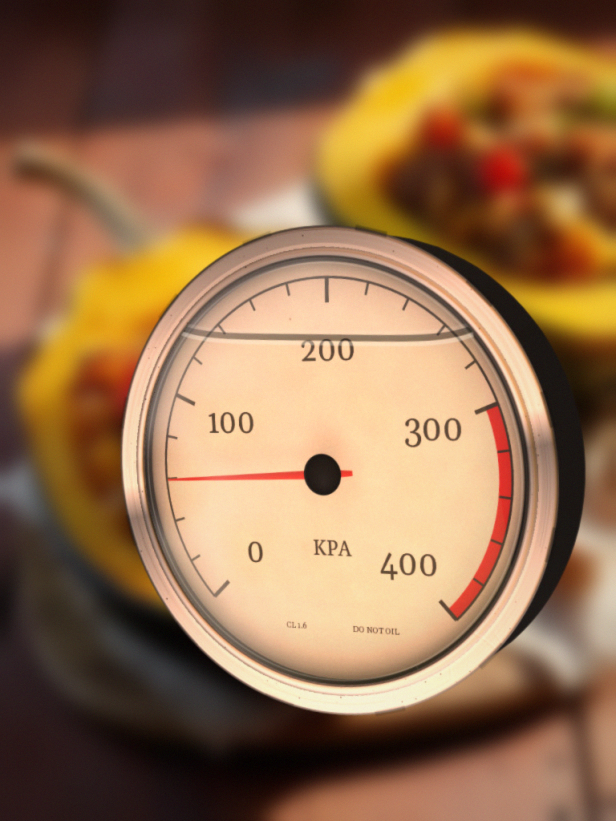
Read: 60 (kPa)
